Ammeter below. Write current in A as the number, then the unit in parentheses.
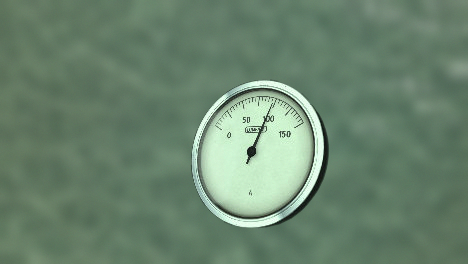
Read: 100 (A)
